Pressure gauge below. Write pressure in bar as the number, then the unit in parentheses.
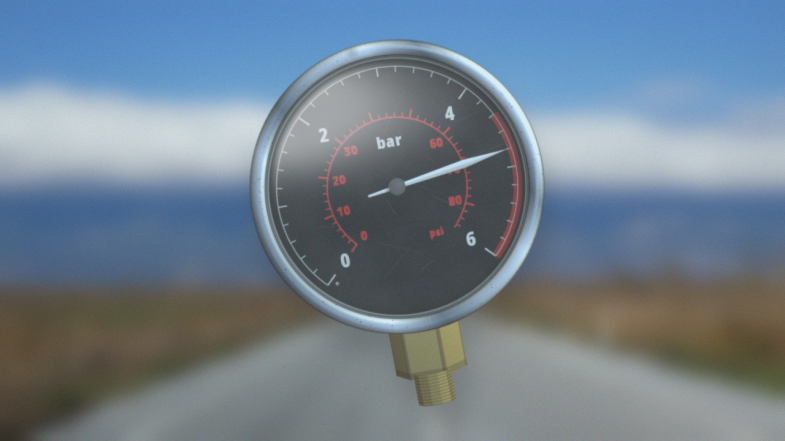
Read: 4.8 (bar)
